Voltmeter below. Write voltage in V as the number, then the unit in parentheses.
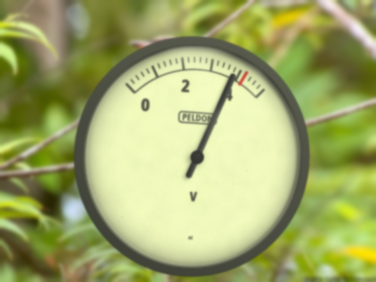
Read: 3.8 (V)
